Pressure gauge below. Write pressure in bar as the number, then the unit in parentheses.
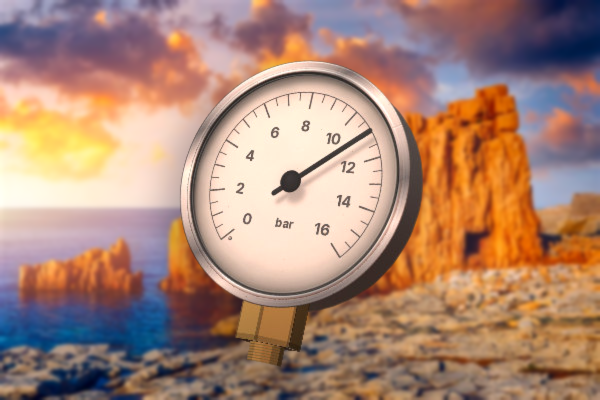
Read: 11 (bar)
